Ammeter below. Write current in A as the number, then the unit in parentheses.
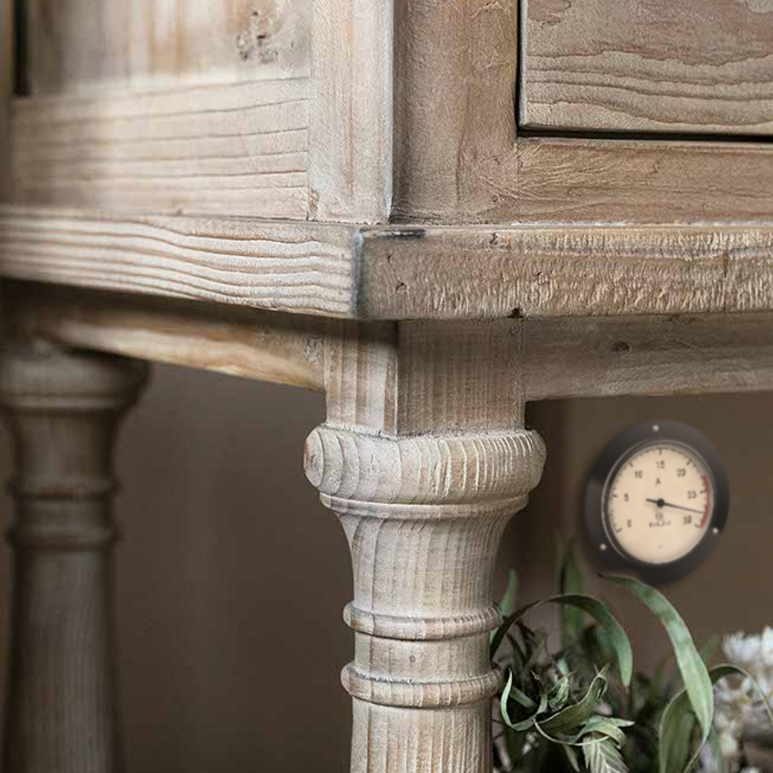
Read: 28 (A)
